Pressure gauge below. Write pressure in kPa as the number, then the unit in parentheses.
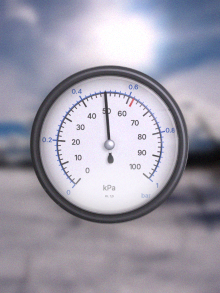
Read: 50 (kPa)
